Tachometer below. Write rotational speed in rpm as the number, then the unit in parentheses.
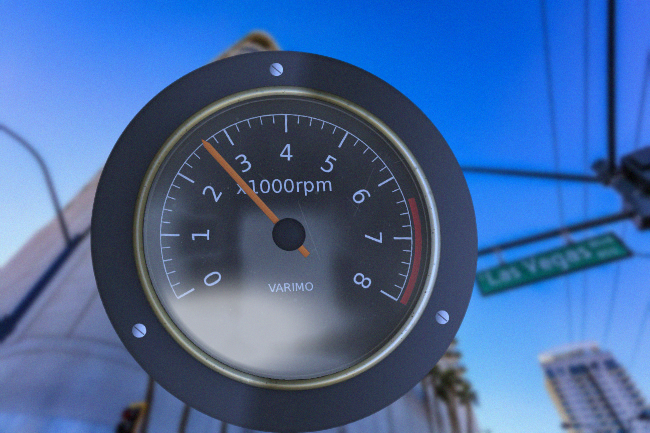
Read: 2600 (rpm)
